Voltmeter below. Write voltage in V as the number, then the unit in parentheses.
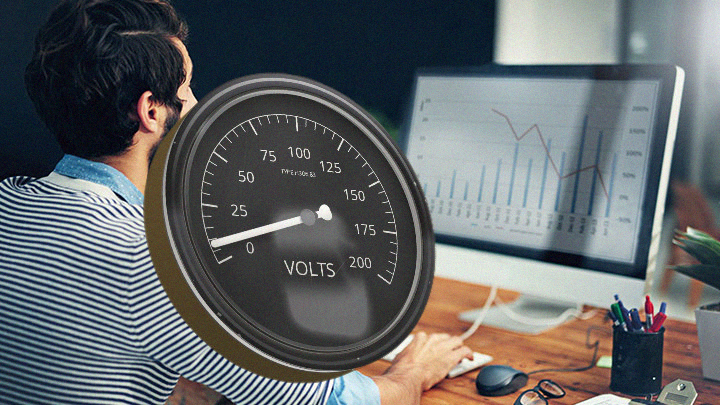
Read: 7.5 (V)
